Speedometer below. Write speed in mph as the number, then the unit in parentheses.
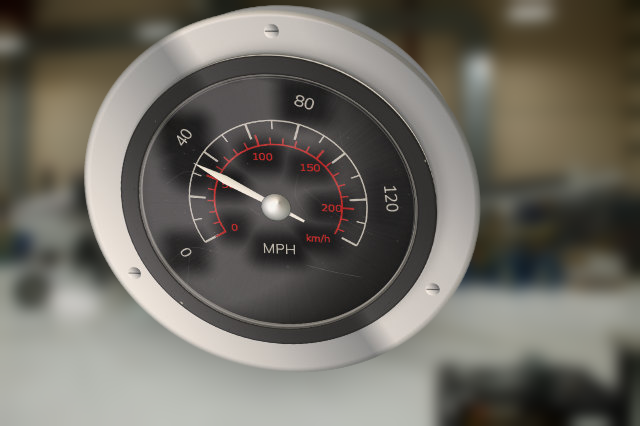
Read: 35 (mph)
